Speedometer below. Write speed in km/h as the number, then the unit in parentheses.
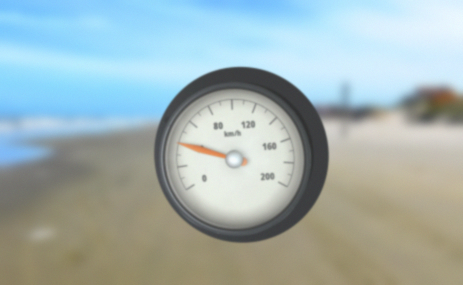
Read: 40 (km/h)
